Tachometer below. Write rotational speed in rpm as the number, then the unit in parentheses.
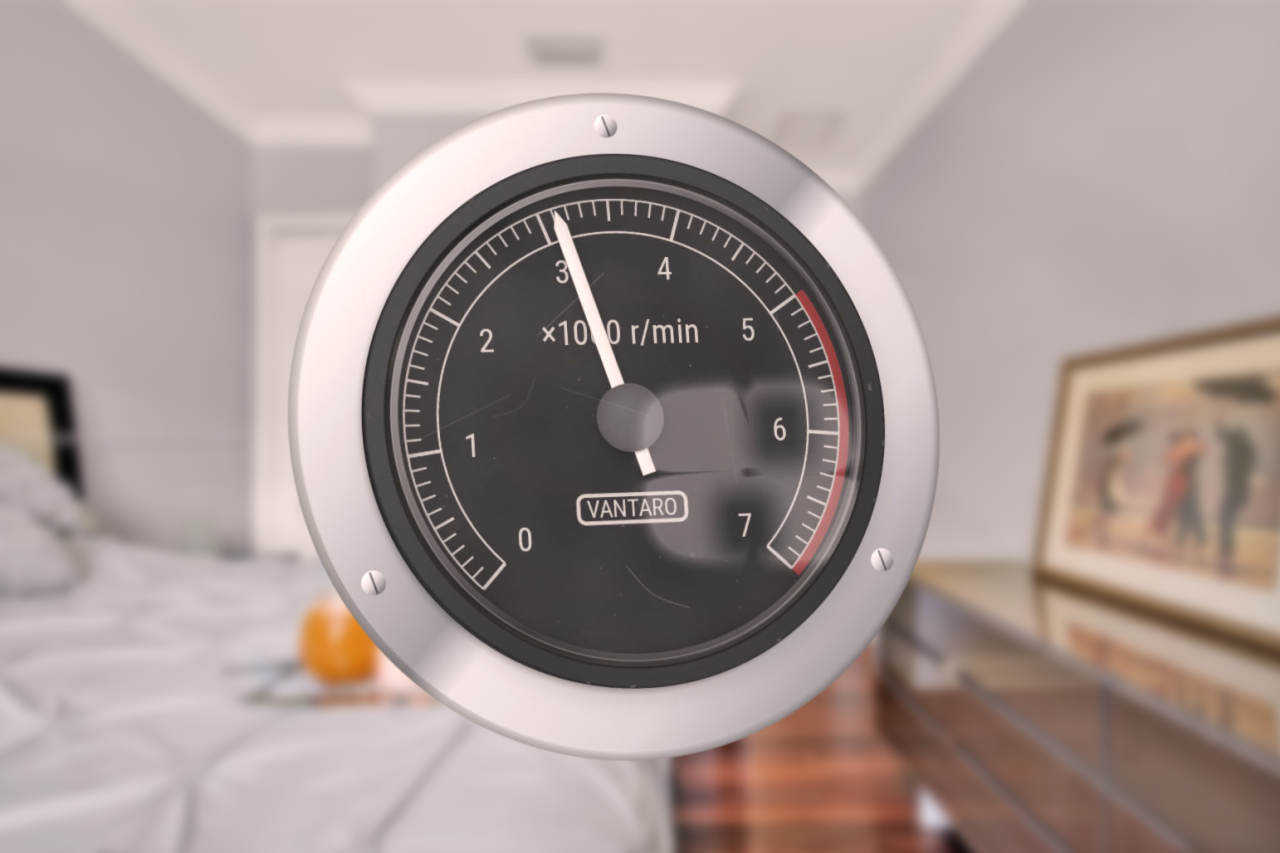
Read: 3100 (rpm)
